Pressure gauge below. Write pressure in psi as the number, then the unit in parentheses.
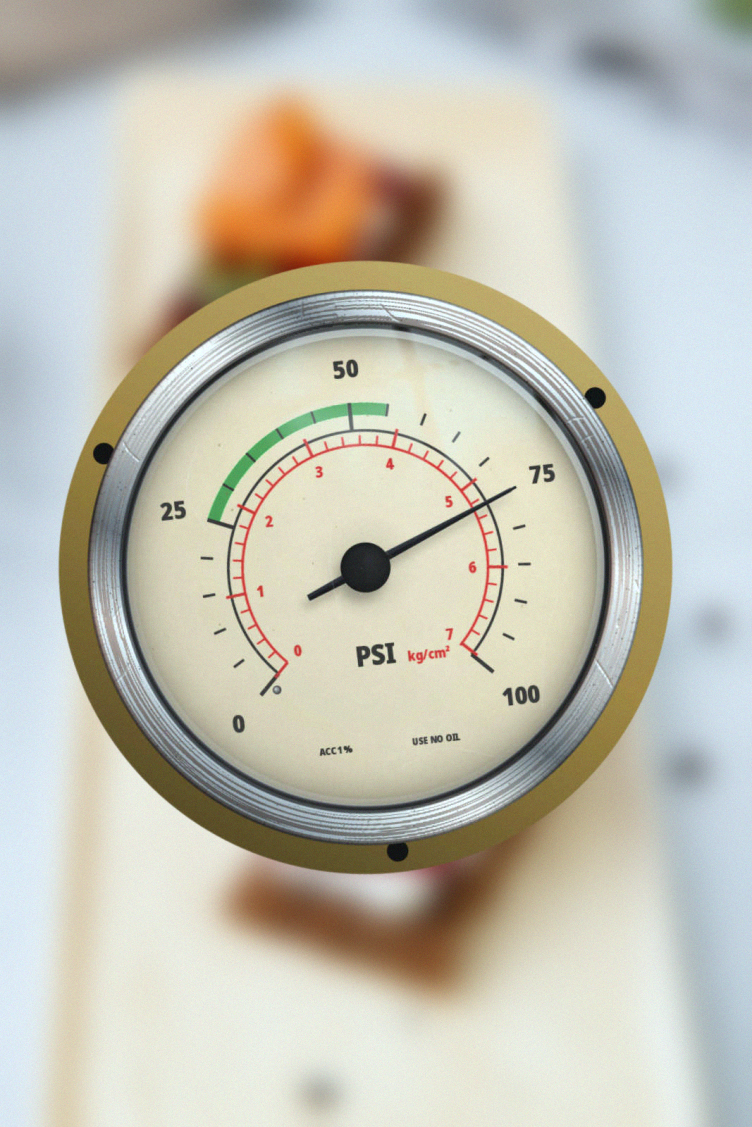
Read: 75 (psi)
